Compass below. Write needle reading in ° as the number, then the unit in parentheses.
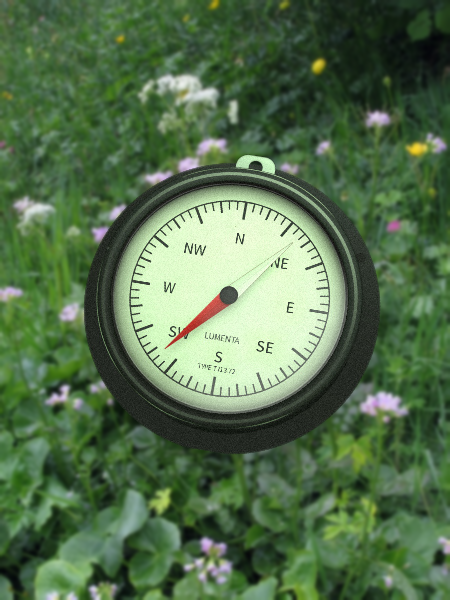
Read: 220 (°)
